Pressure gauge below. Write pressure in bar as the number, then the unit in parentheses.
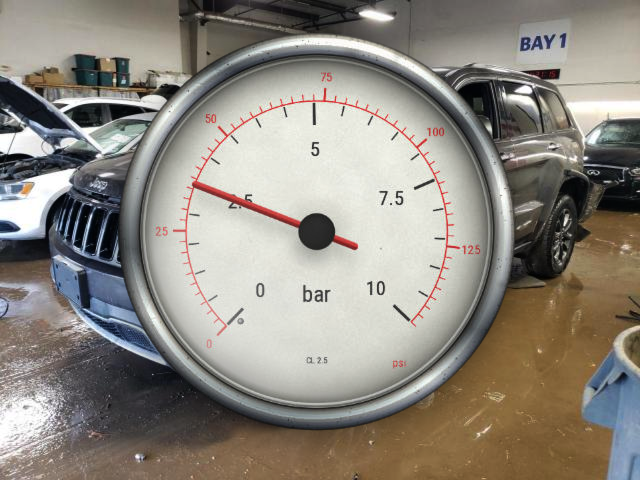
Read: 2.5 (bar)
